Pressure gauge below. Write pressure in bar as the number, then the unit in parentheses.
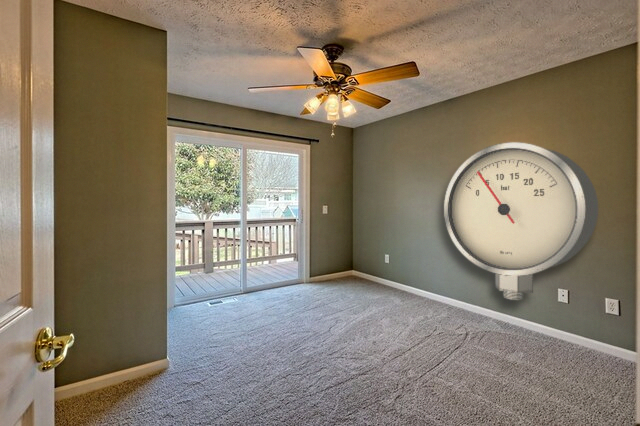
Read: 5 (bar)
